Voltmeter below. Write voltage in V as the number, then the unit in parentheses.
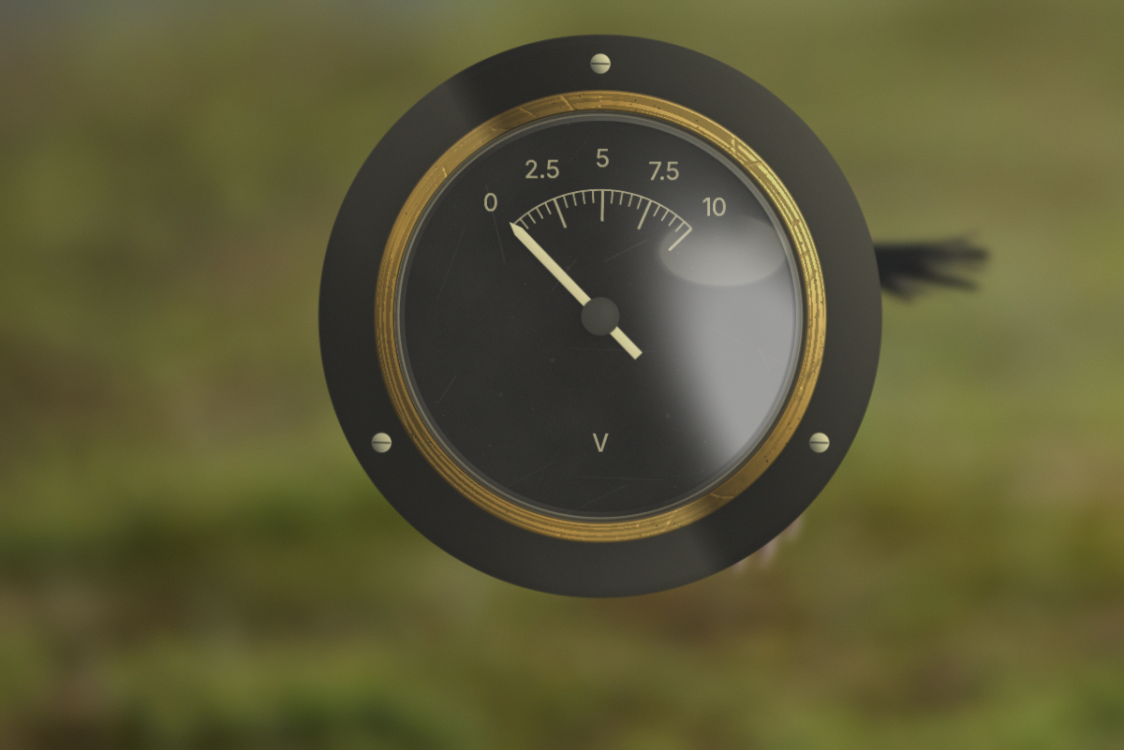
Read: 0 (V)
